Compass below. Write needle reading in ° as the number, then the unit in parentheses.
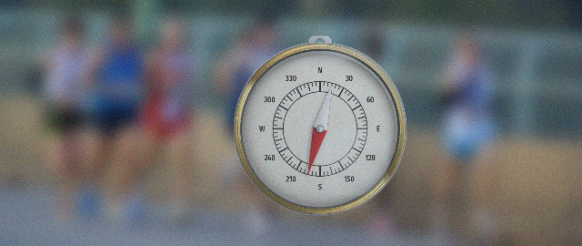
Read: 195 (°)
